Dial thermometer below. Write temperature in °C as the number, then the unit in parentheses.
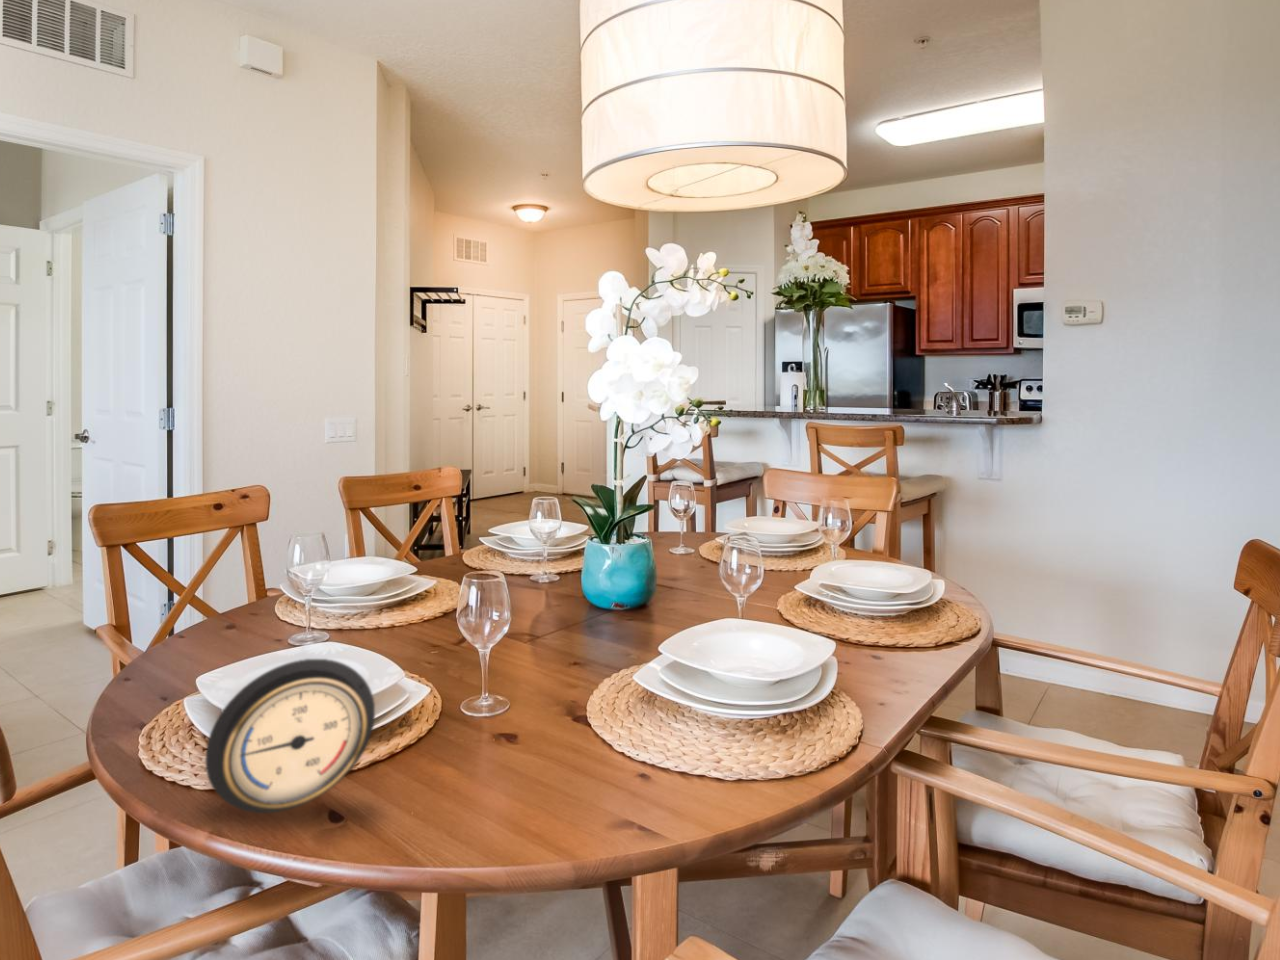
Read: 80 (°C)
